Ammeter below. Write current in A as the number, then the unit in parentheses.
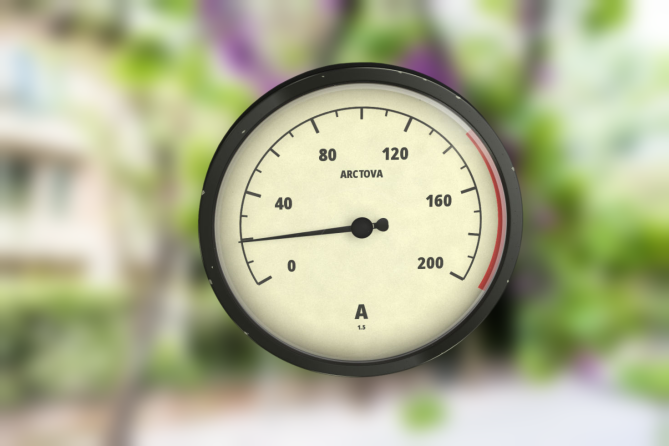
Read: 20 (A)
